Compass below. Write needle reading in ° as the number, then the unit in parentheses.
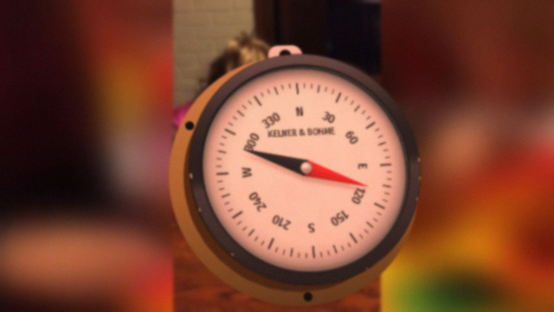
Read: 110 (°)
